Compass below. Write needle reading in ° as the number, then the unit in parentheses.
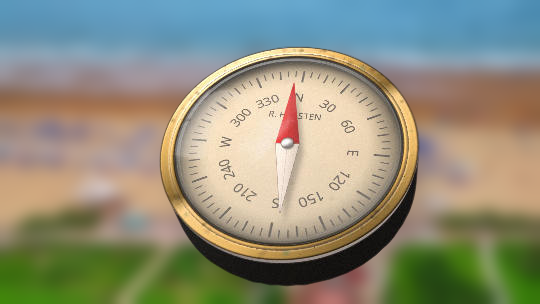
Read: 355 (°)
